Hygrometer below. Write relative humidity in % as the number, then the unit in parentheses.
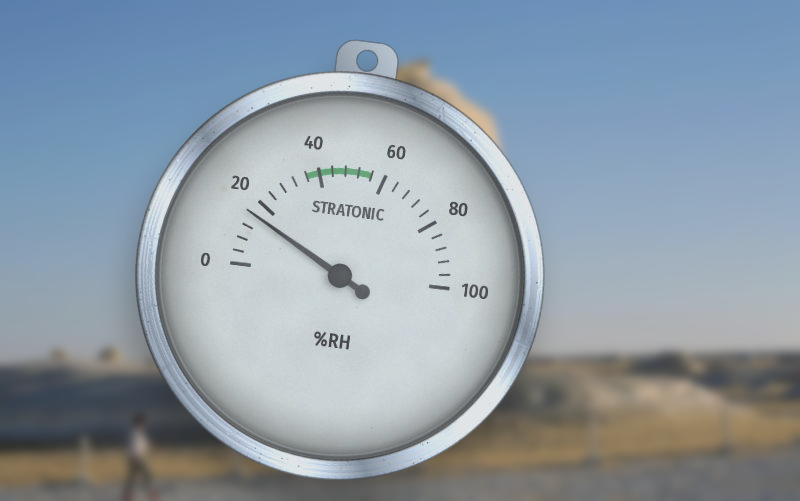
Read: 16 (%)
